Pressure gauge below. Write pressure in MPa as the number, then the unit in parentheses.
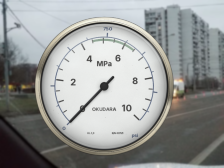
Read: 0 (MPa)
